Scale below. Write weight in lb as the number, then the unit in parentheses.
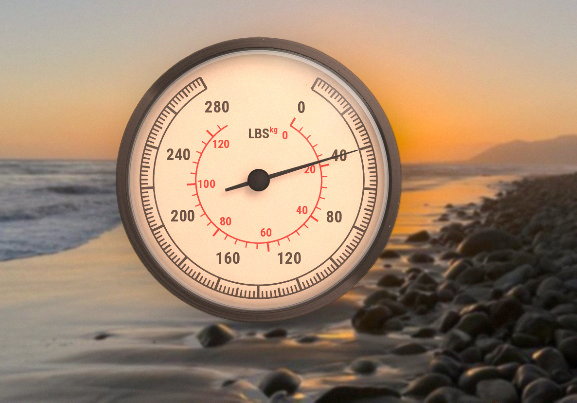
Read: 40 (lb)
